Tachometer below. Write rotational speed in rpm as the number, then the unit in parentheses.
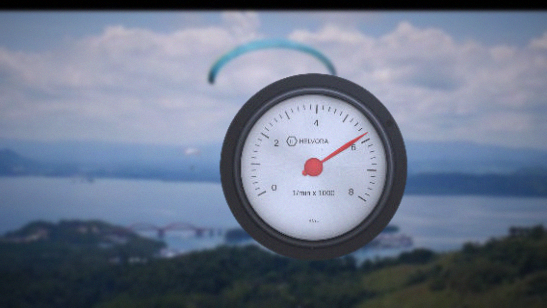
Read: 5800 (rpm)
